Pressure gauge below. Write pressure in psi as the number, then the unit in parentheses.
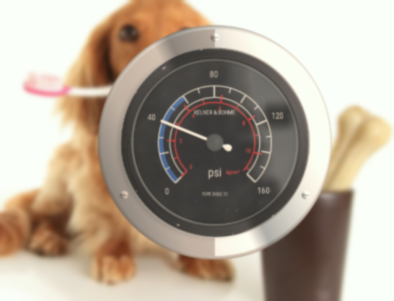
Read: 40 (psi)
